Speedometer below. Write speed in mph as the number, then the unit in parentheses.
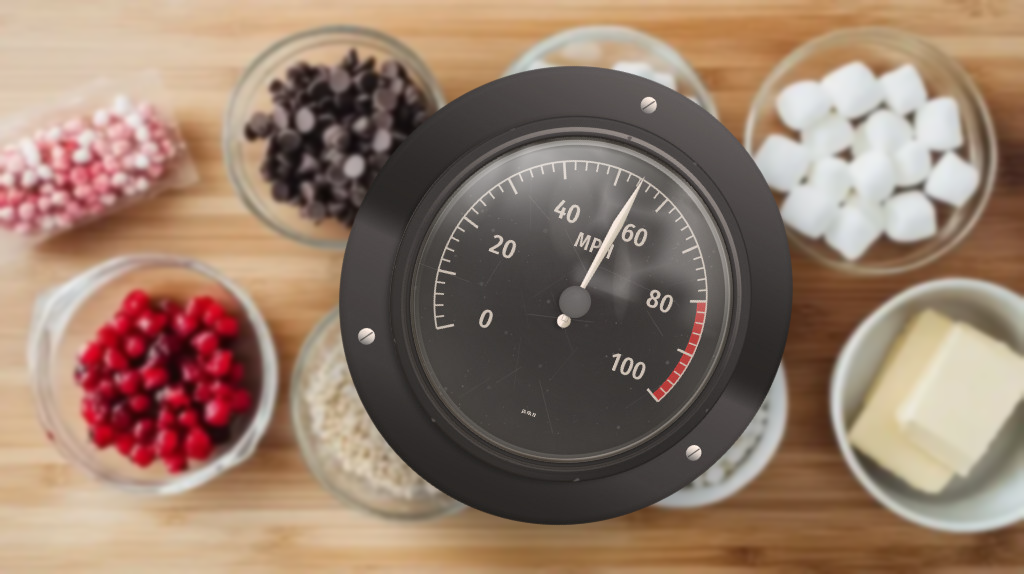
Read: 54 (mph)
